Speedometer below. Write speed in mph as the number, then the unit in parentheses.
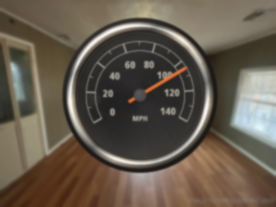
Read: 105 (mph)
